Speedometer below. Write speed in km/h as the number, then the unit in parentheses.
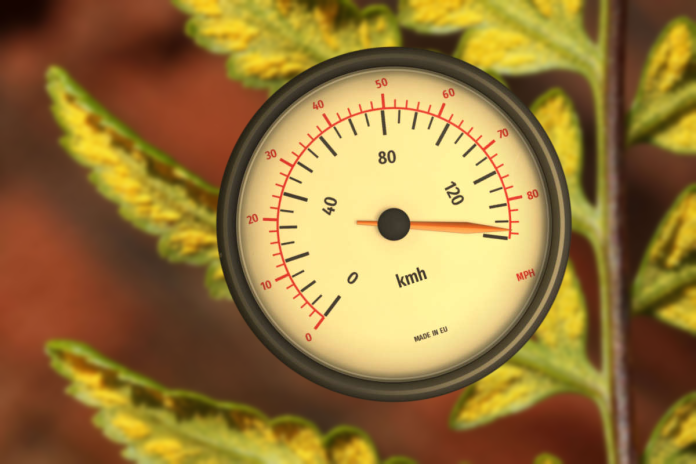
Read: 137.5 (km/h)
